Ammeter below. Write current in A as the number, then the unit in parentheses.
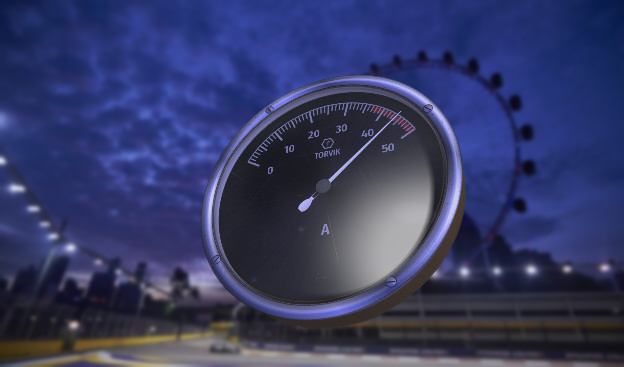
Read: 45 (A)
